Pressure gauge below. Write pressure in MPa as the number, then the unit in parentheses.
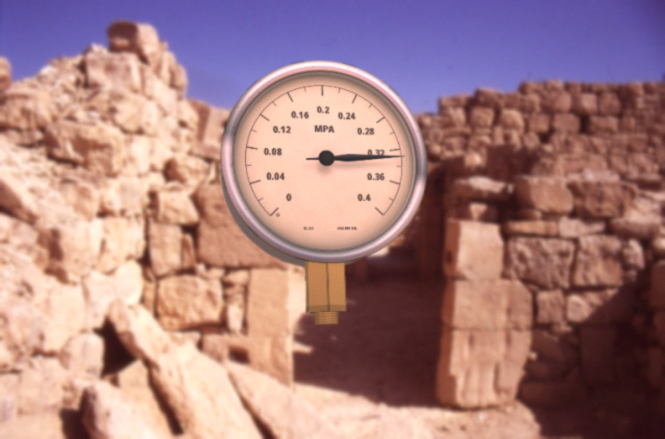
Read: 0.33 (MPa)
